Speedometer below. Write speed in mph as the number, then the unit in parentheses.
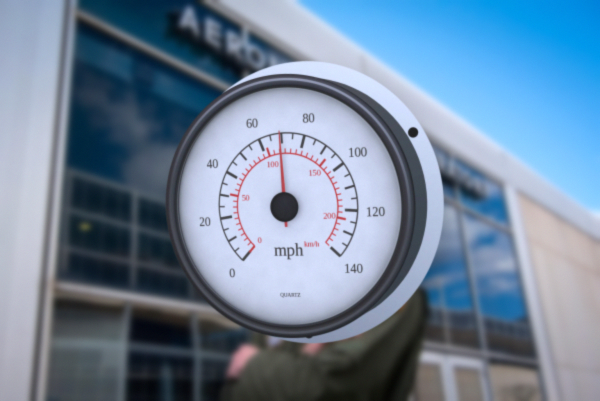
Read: 70 (mph)
